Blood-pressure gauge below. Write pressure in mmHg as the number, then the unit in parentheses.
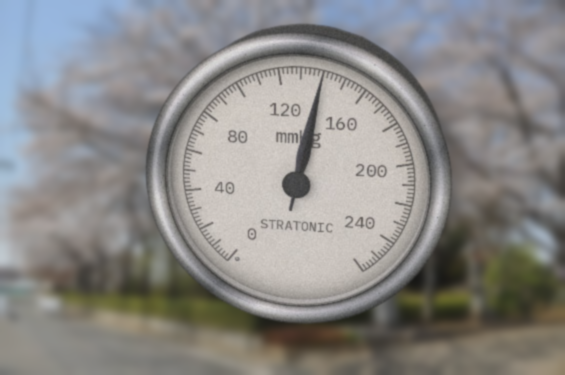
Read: 140 (mmHg)
